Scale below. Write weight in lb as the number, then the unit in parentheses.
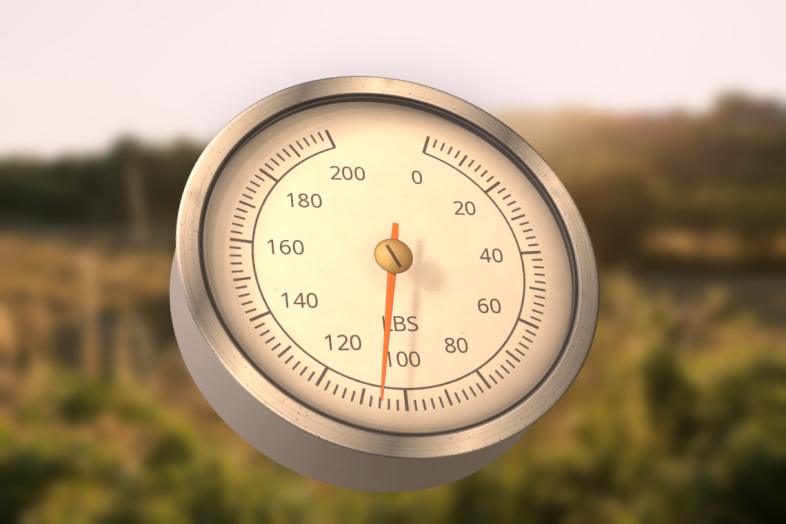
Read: 106 (lb)
